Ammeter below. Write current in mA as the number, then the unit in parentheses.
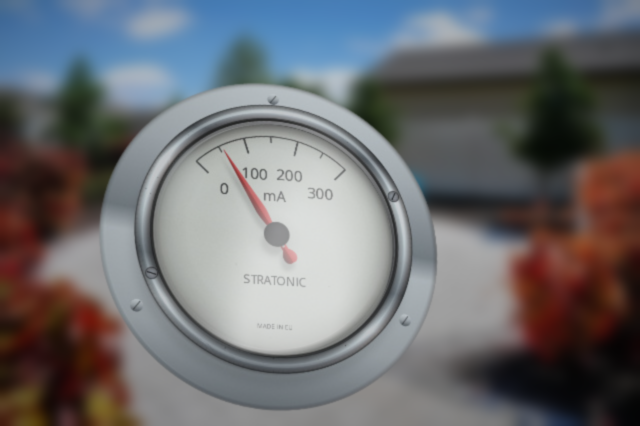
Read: 50 (mA)
